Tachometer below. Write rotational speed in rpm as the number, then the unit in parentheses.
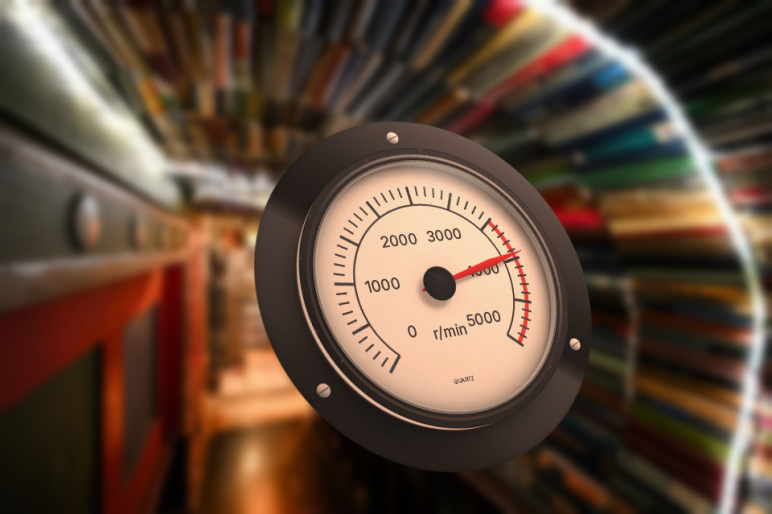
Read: 3950 (rpm)
